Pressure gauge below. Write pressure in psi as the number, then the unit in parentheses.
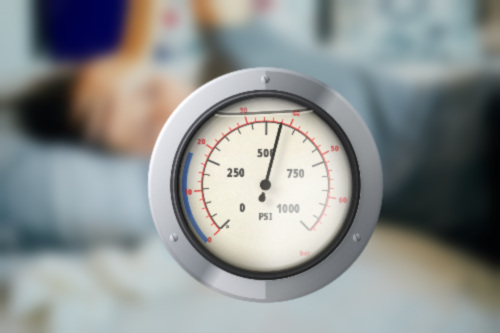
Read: 550 (psi)
